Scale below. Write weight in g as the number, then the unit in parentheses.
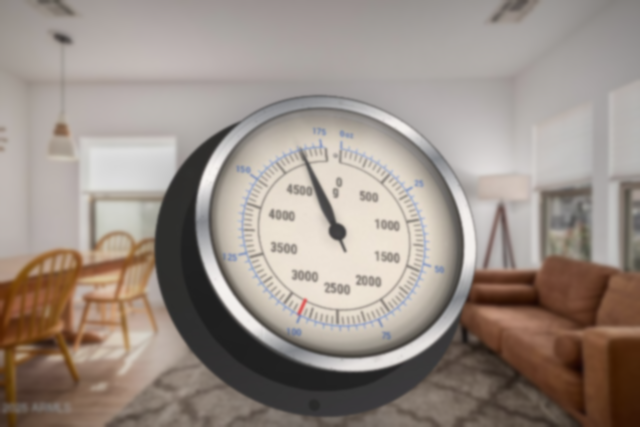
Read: 4750 (g)
